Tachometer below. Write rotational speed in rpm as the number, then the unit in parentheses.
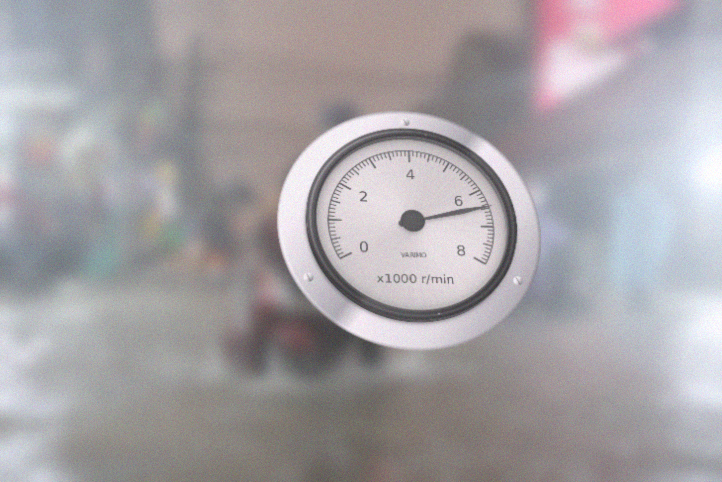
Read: 6500 (rpm)
